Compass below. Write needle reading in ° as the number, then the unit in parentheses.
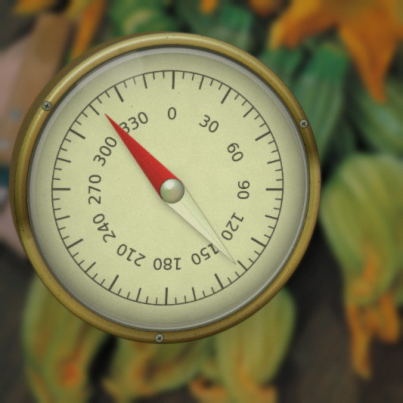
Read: 317.5 (°)
